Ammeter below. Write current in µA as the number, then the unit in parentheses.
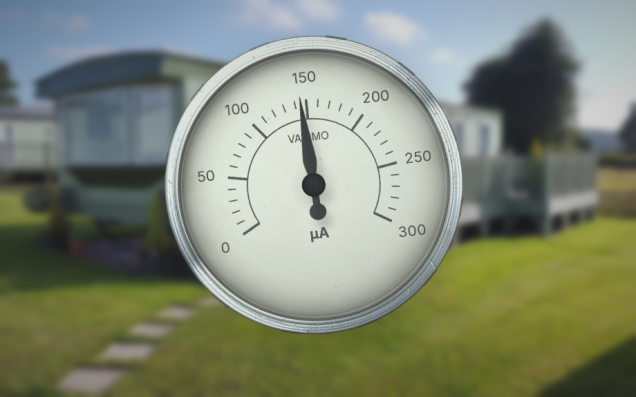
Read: 145 (µA)
